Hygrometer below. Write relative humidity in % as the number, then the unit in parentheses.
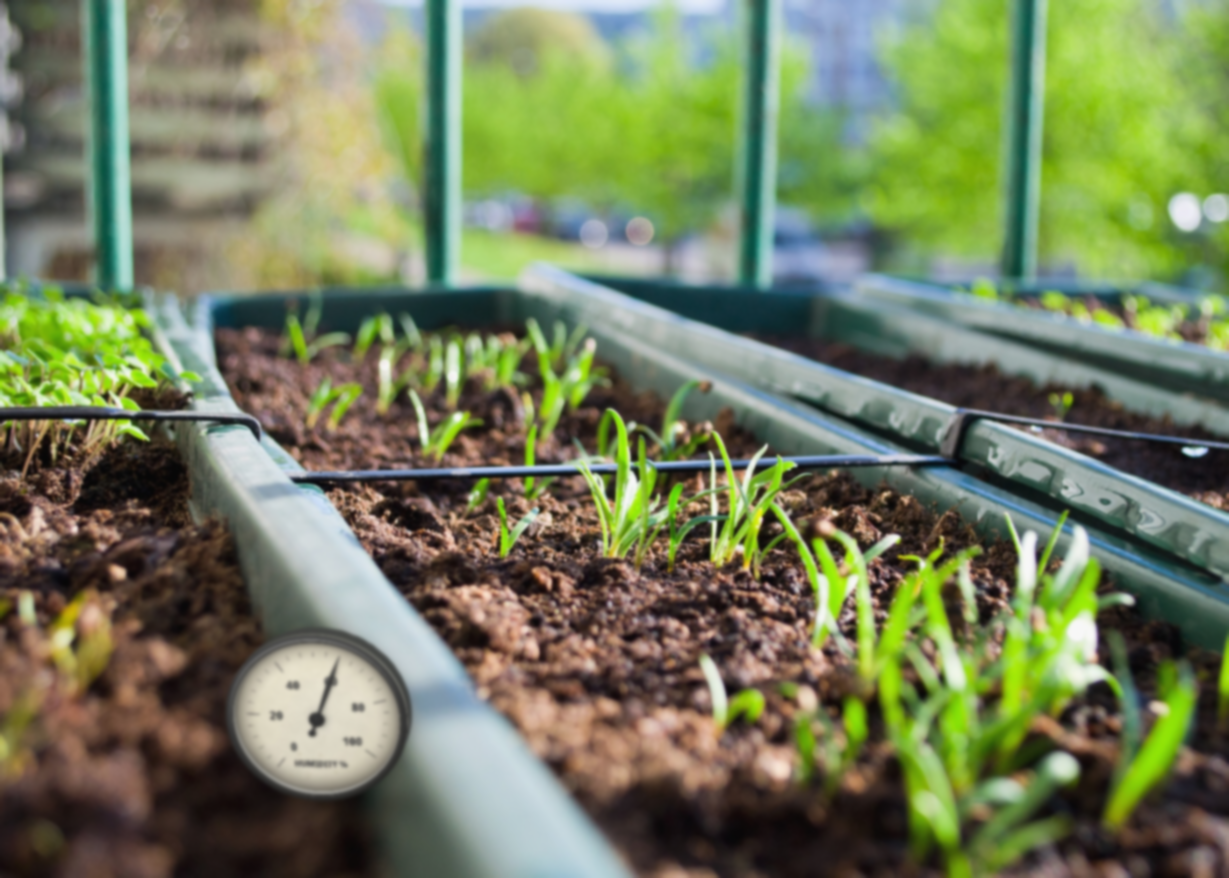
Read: 60 (%)
